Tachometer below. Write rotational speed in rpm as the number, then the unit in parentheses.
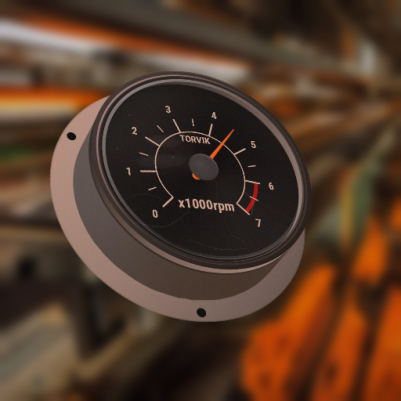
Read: 4500 (rpm)
